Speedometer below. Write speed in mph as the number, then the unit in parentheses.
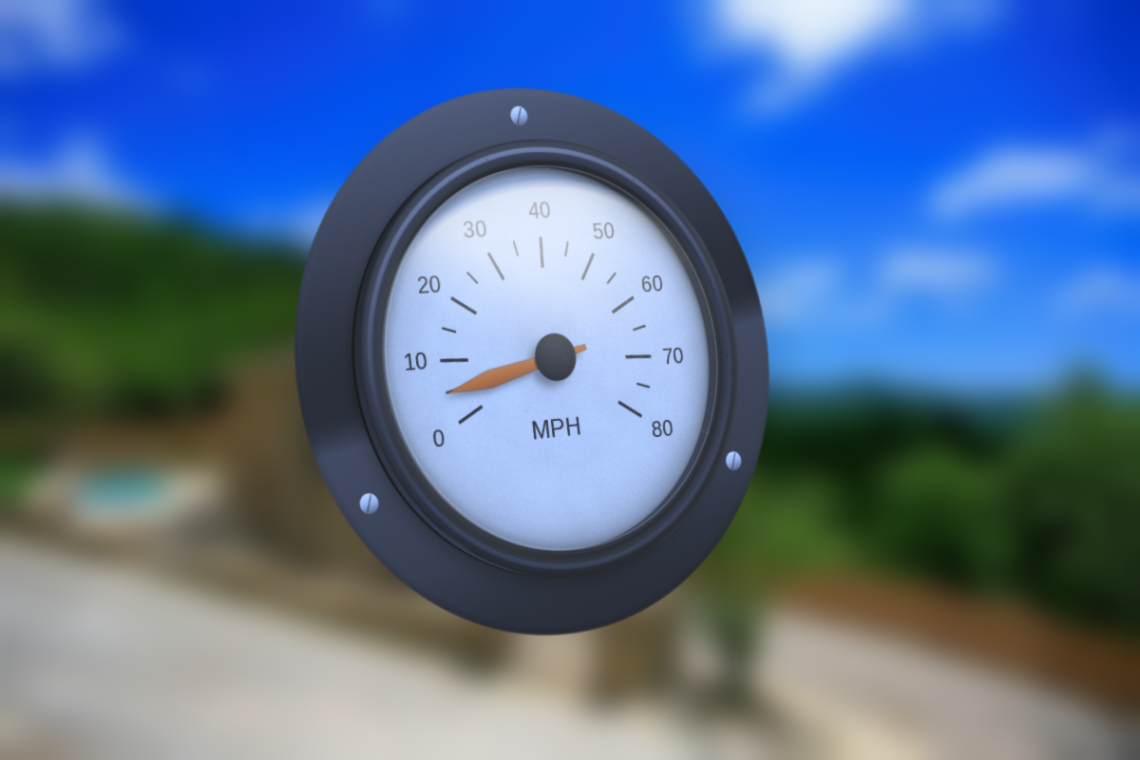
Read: 5 (mph)
